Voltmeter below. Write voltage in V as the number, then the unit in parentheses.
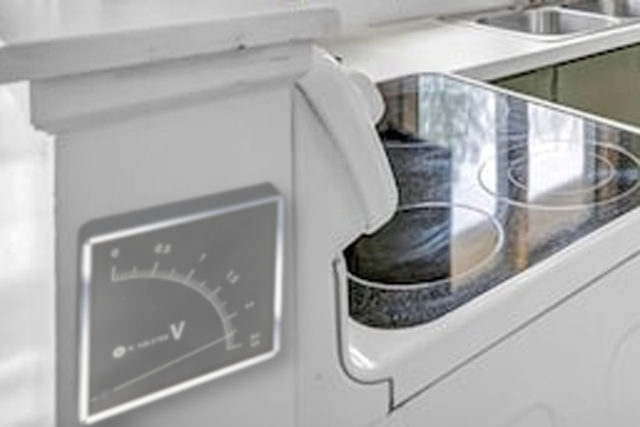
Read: 2.25 (V)
